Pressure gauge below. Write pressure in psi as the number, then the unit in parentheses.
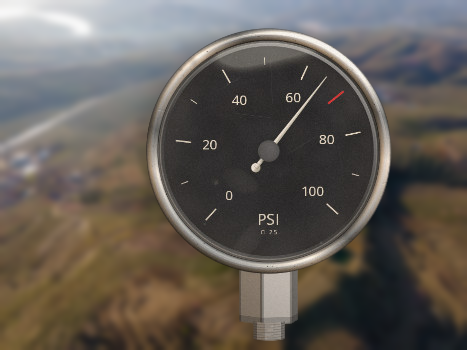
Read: 65 (psi)
